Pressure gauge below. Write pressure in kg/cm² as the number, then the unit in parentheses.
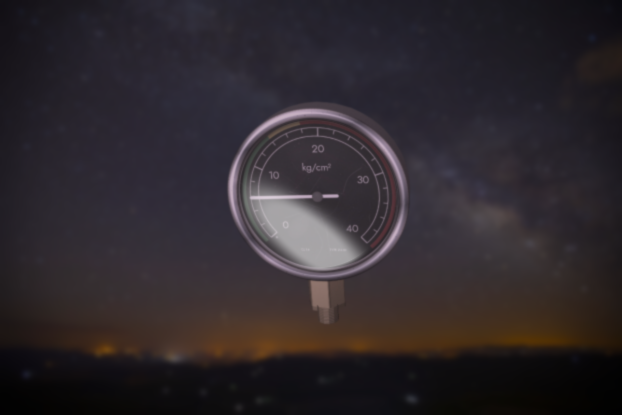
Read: 6 (kg/cm²)
